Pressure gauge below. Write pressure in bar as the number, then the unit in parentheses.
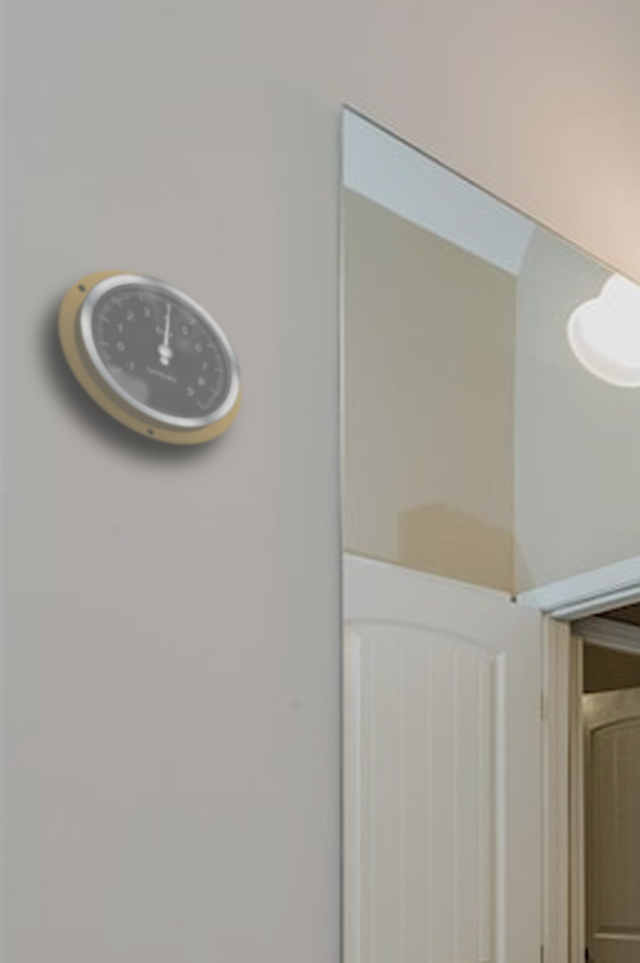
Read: 4 (bar)
